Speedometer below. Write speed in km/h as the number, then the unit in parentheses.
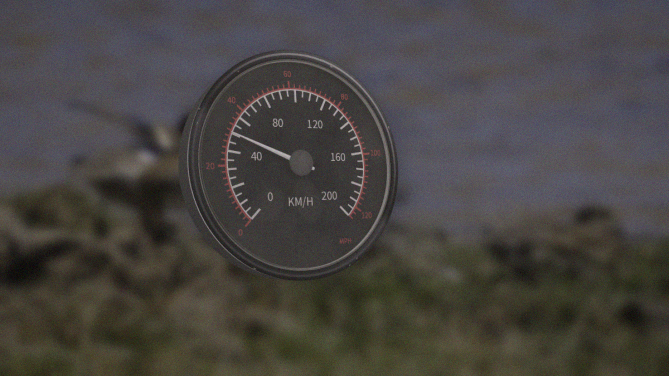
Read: 50 (km/h)
